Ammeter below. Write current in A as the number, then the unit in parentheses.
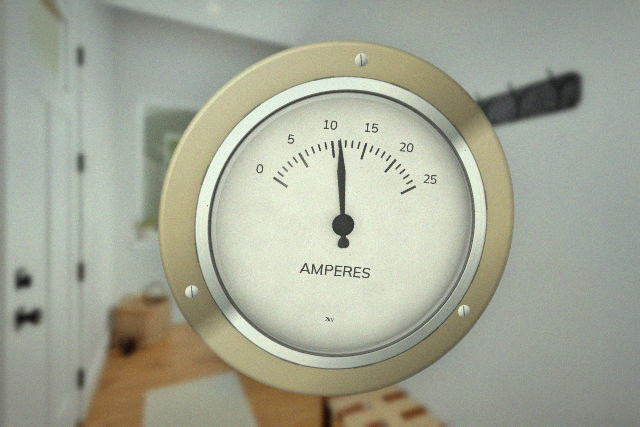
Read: 11 (A)
